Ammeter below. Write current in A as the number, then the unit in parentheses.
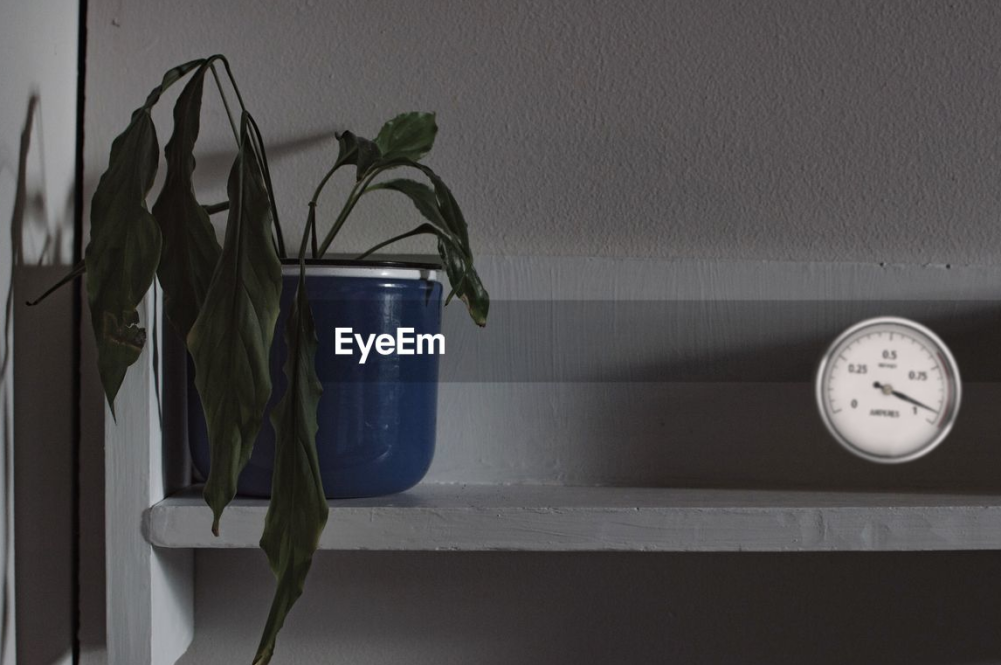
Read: 0.95 (A)
